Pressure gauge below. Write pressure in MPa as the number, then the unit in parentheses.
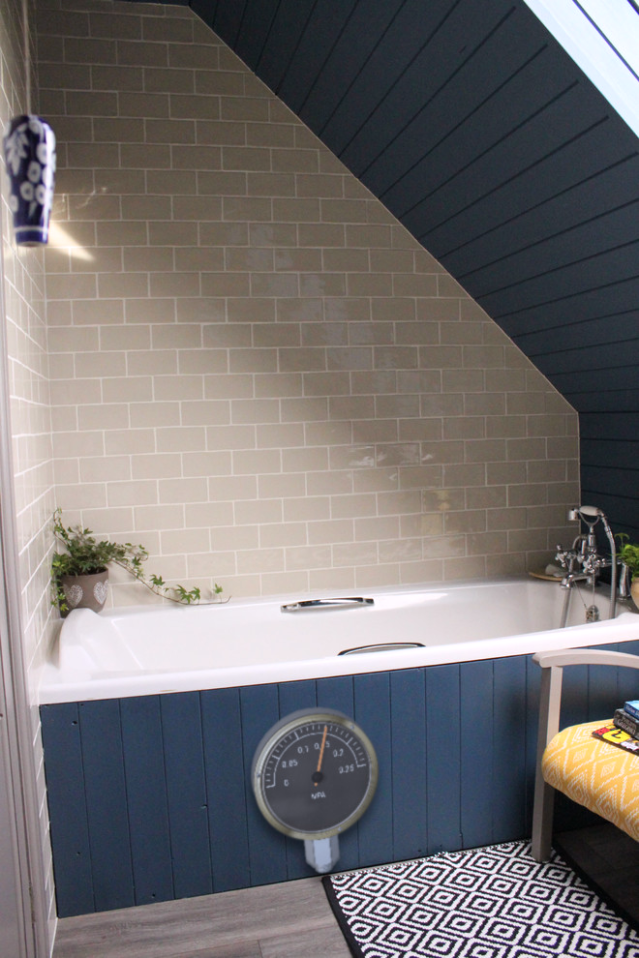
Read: 0.15 (MPa)
